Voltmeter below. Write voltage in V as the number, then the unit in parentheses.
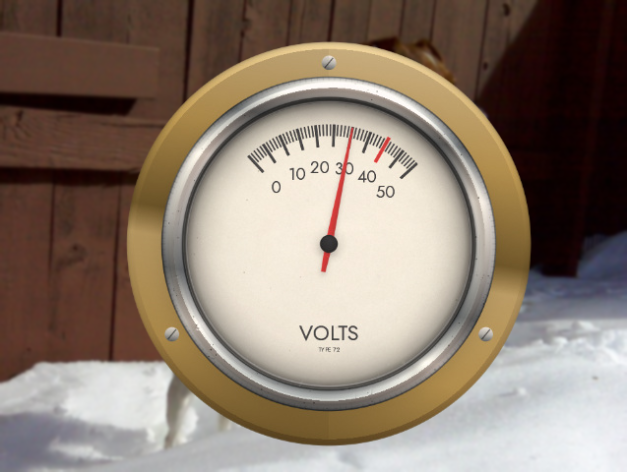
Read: 30 (V)
